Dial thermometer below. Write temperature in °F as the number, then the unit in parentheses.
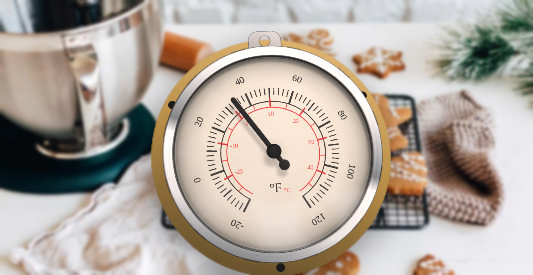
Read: 34 (°F)
